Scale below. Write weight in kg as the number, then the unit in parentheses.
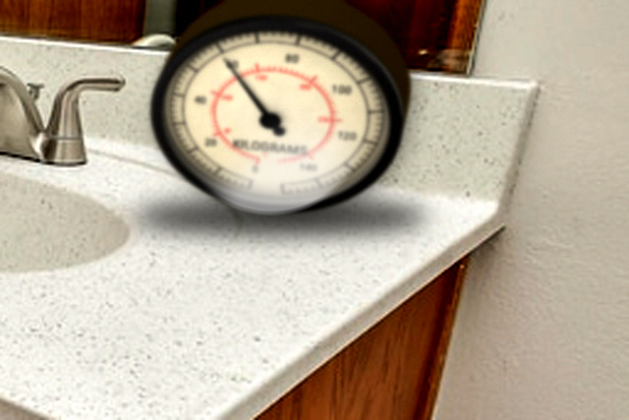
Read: 60 (kg)
